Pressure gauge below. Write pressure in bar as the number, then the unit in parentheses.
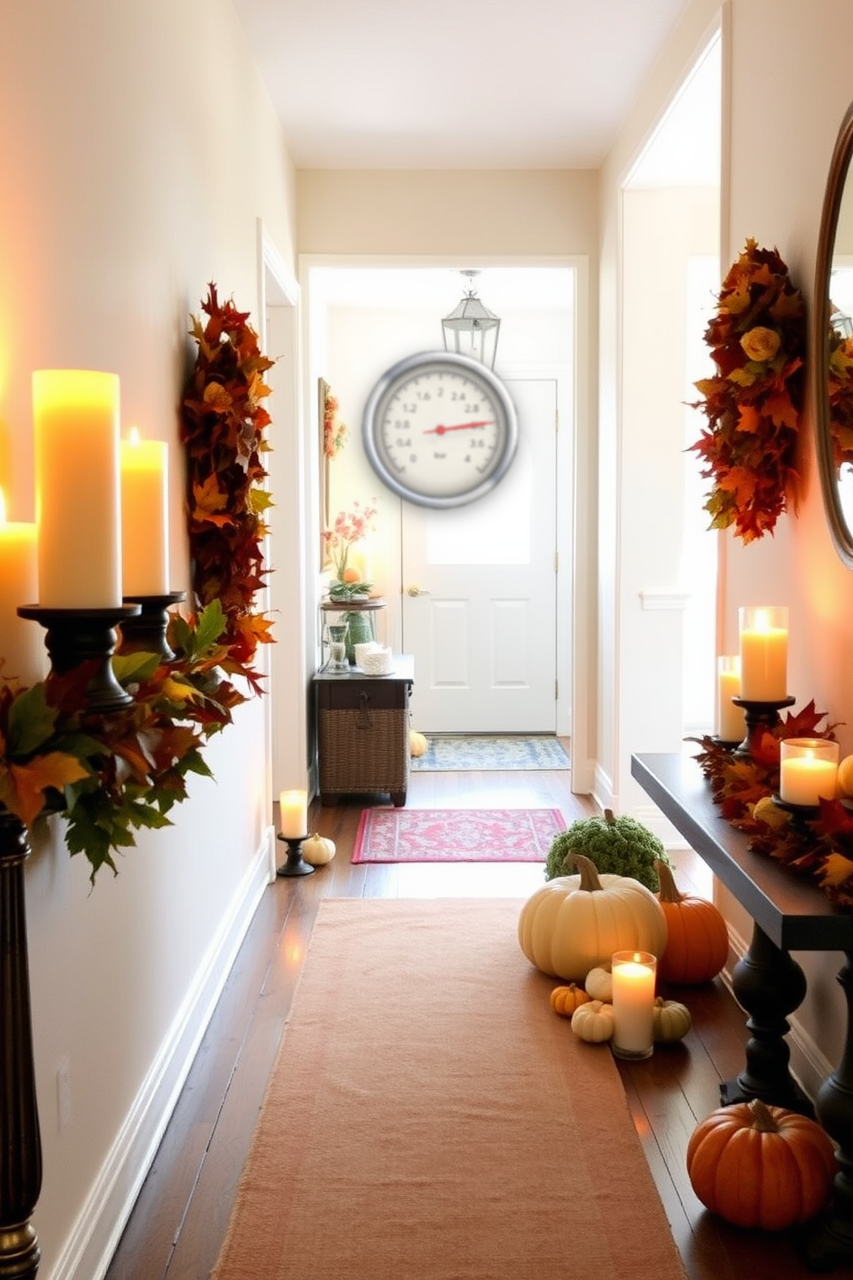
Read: 3.2 (bar)
